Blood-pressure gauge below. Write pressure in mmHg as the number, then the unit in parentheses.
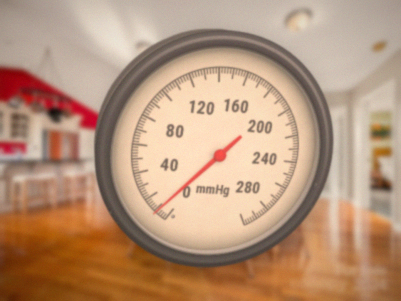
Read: 10 (mmHg)
